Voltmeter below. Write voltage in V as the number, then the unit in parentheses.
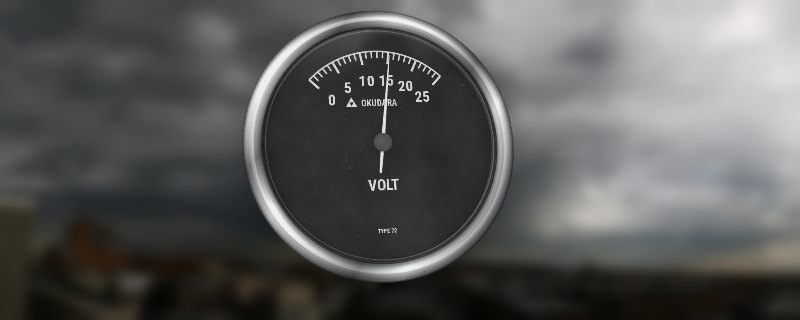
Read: 15 (V)
